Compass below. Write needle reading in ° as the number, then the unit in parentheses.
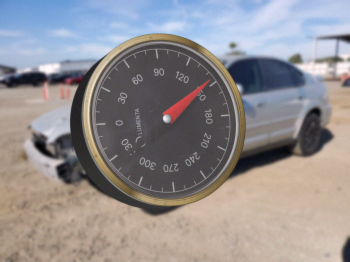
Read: 145 (°)
